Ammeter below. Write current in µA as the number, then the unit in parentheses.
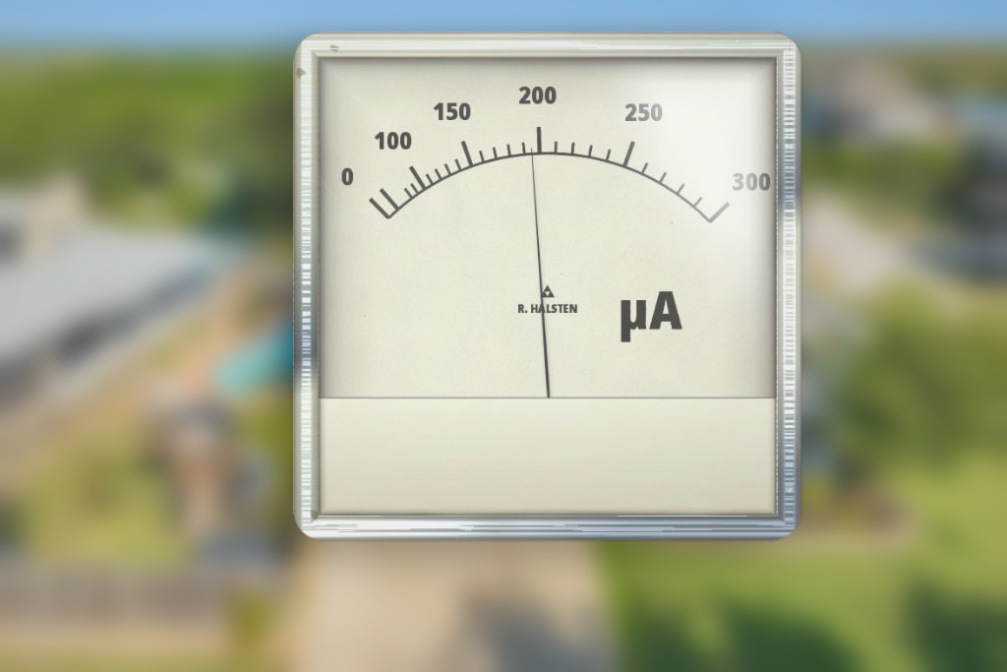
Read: 195 (µA)
